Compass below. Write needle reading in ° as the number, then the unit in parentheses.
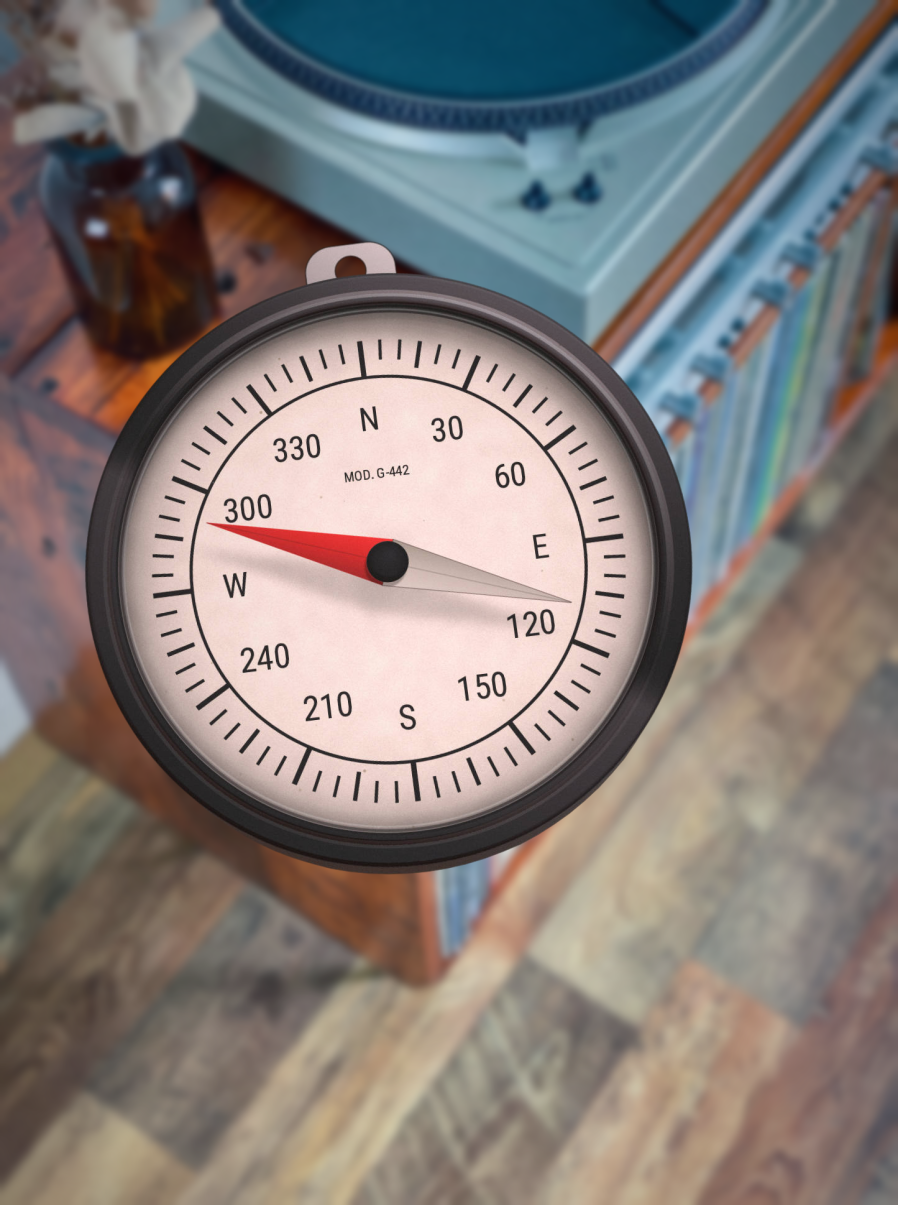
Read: 290 (°)
